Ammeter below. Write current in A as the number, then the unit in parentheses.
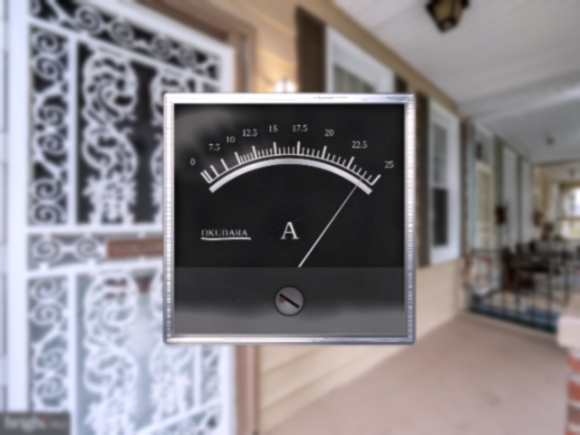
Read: 24 (A)
